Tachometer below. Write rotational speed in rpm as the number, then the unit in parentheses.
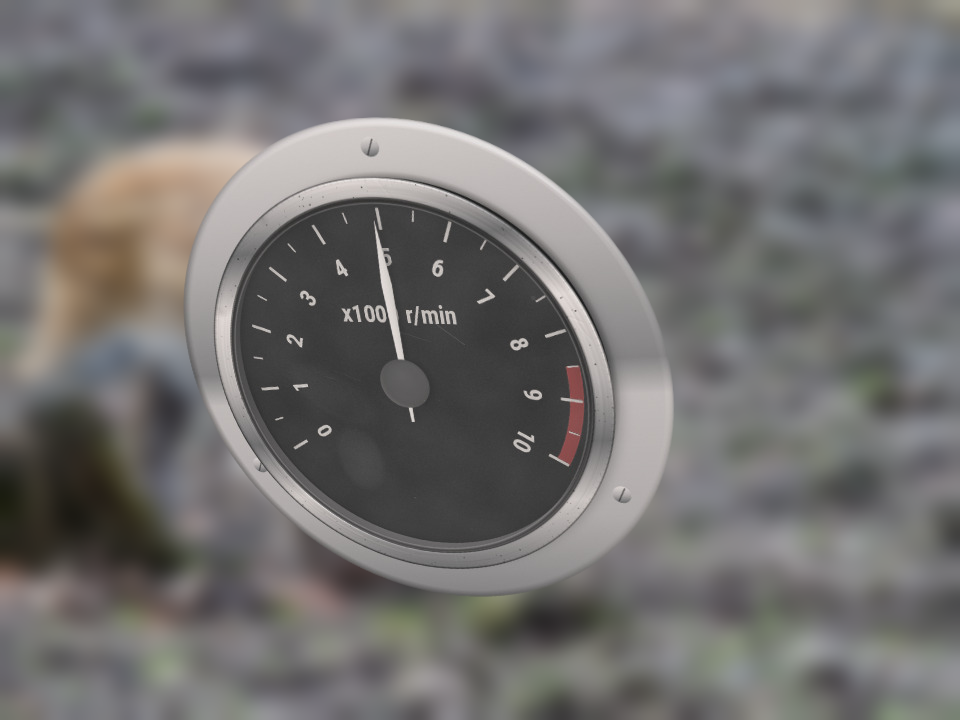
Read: 5000 (rpm)
